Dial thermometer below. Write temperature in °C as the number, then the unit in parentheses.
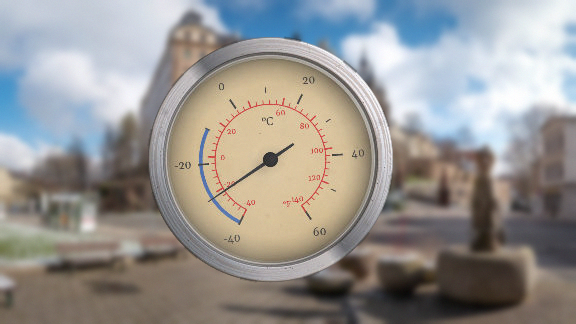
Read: -30 (°C)
